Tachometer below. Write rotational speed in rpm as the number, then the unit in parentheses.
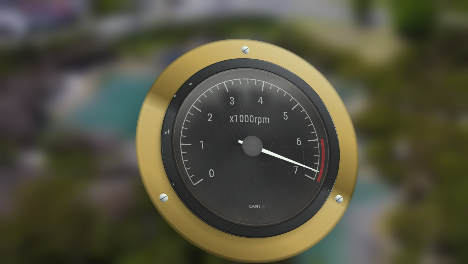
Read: 6800 (rpm)
